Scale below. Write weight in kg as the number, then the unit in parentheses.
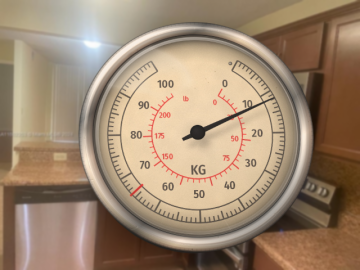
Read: 12 (kg)
